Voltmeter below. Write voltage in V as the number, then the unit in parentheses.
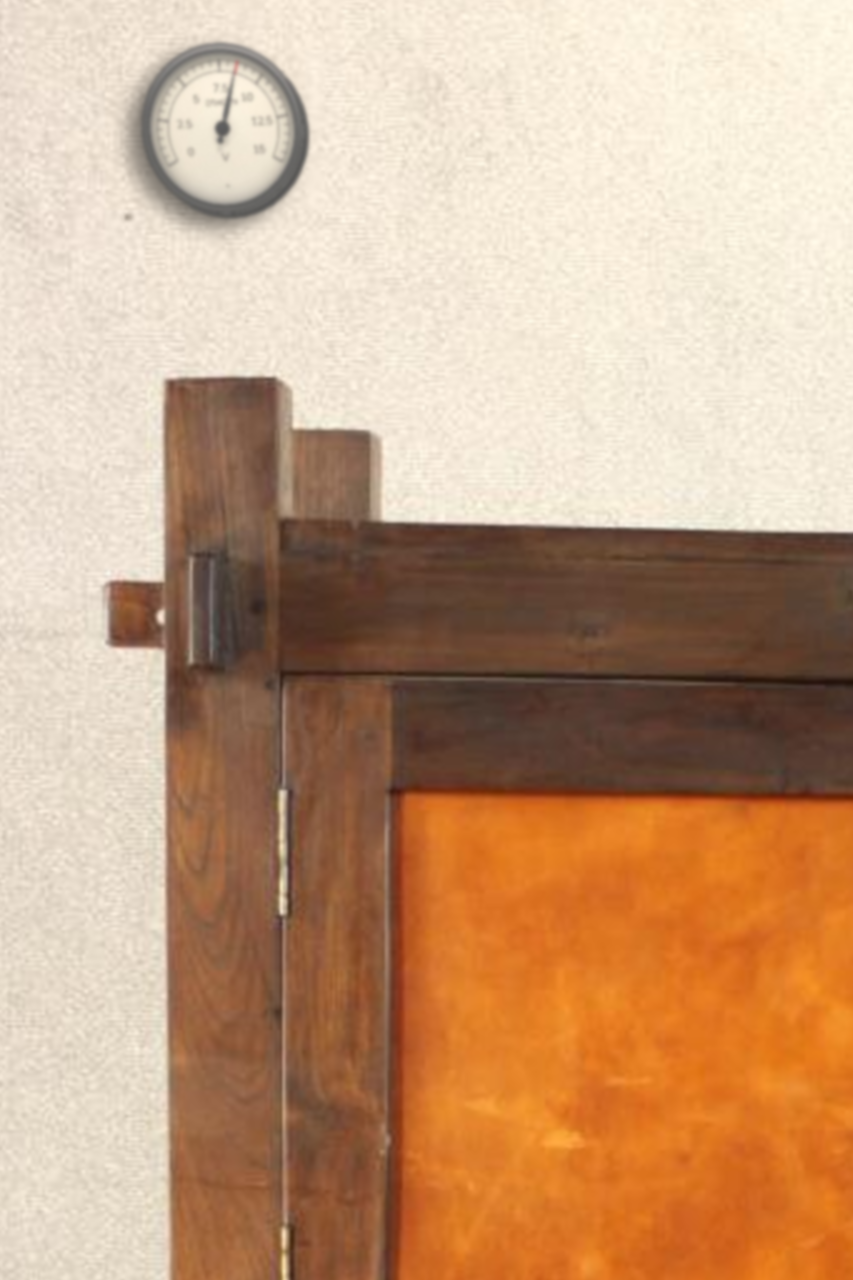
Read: 8.5 (V)
